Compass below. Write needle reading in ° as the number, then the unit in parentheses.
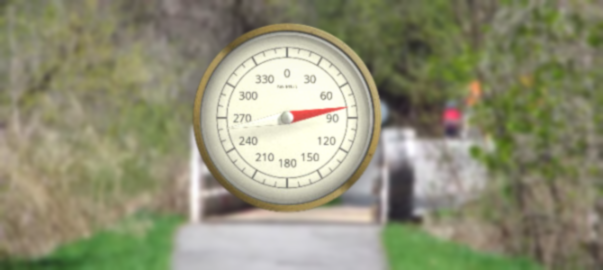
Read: 80 (°)
